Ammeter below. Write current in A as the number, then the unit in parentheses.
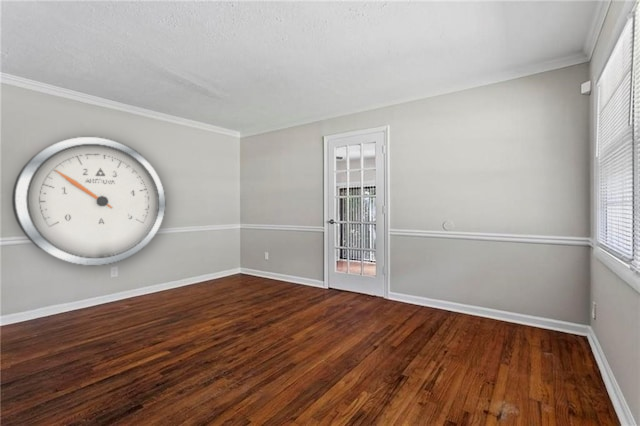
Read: 1.4 (A)
